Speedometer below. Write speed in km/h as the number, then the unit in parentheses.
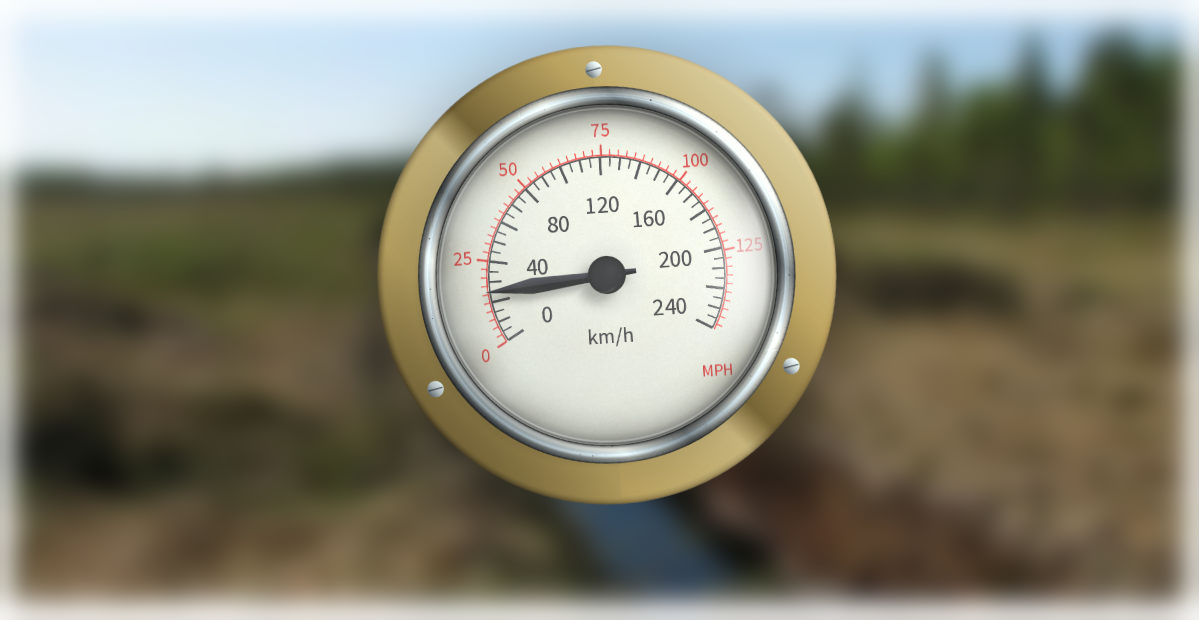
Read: 25 (km/h)
